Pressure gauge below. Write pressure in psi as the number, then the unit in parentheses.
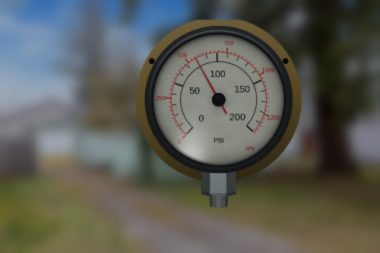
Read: 80 (psi)
